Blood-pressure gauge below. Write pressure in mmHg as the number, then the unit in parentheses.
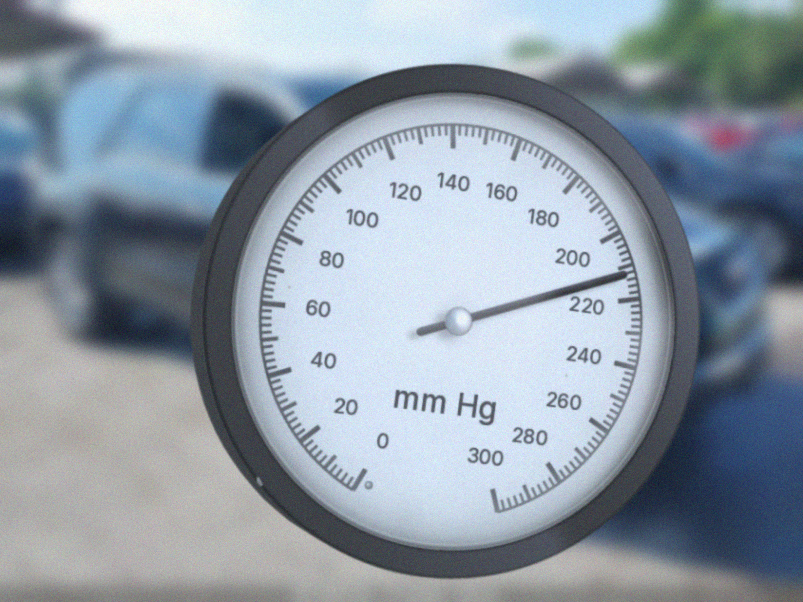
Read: 212 (mmHg)
